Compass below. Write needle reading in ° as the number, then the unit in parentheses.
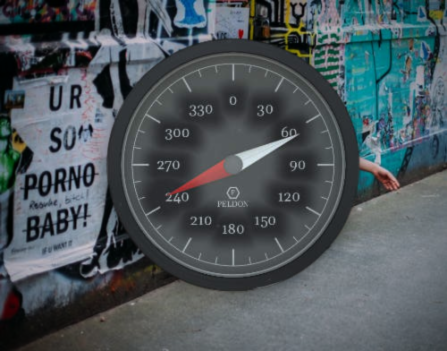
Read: 245 (°)
